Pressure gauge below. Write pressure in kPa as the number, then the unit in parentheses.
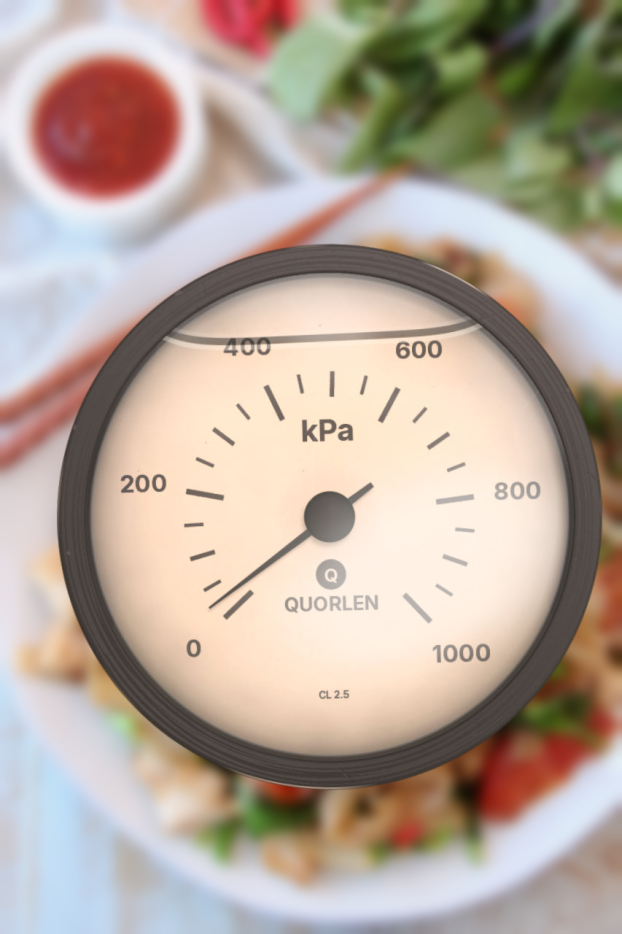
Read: 25 (kPa)
